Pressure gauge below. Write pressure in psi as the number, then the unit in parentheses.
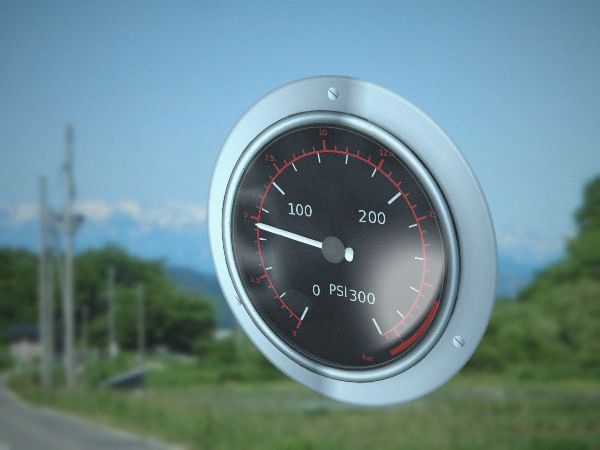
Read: 70 (psi)
